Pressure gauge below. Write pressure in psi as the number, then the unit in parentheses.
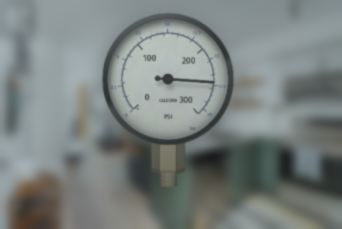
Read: 250 (psi)
